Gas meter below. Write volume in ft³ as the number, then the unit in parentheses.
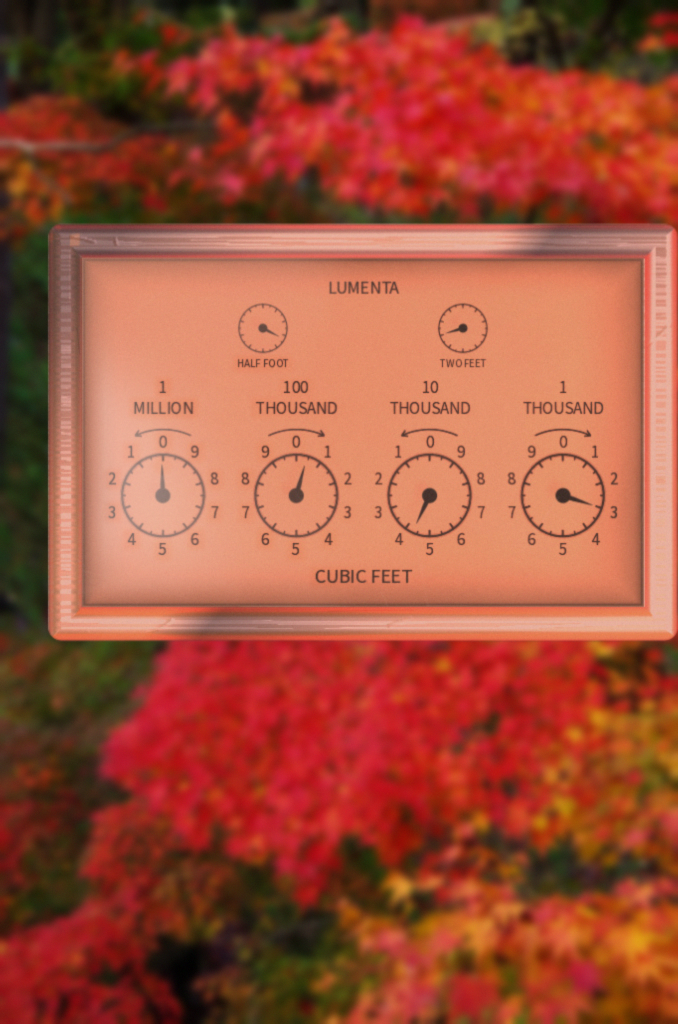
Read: 4300 (ft³)
